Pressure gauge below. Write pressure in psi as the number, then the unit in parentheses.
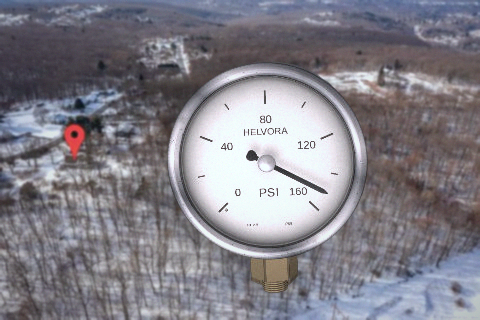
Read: 150 (psi)
